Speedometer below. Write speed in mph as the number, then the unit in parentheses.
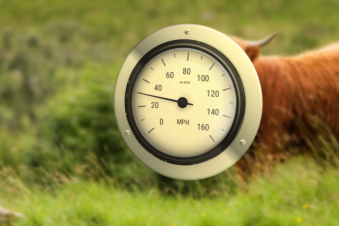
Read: 30 (mph)
